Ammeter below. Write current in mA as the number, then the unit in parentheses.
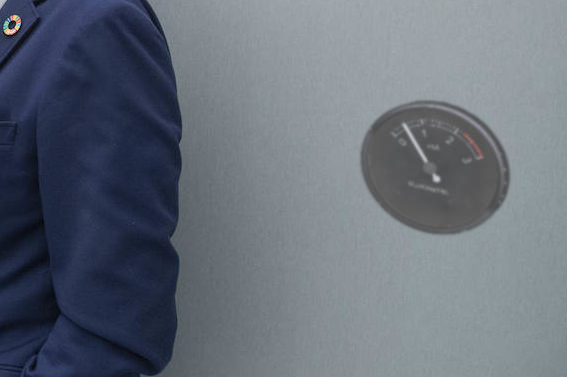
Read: 0.5 (mA)
